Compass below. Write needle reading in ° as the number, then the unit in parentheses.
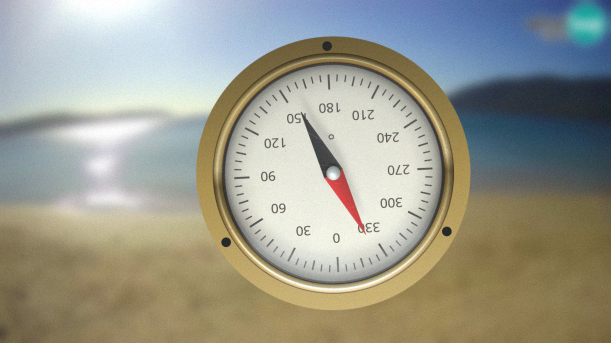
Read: 335 (°)
